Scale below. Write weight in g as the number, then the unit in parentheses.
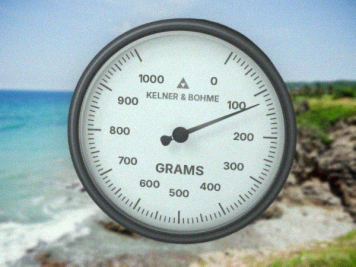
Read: 120 (g)
